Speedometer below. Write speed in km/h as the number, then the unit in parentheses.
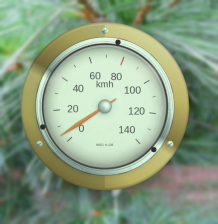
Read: 5 (km/h)
